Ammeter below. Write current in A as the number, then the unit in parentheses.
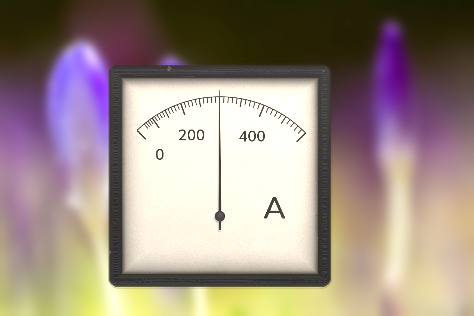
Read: 300 (A)
